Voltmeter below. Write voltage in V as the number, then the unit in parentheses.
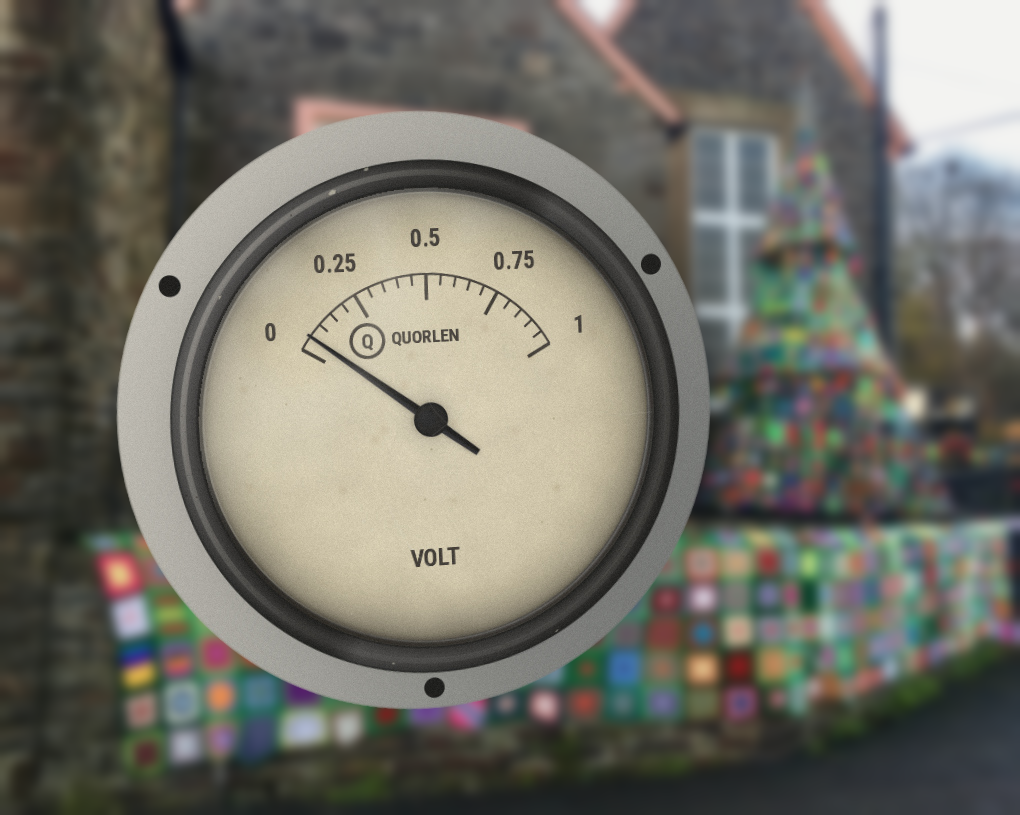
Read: 0.05 (V)
